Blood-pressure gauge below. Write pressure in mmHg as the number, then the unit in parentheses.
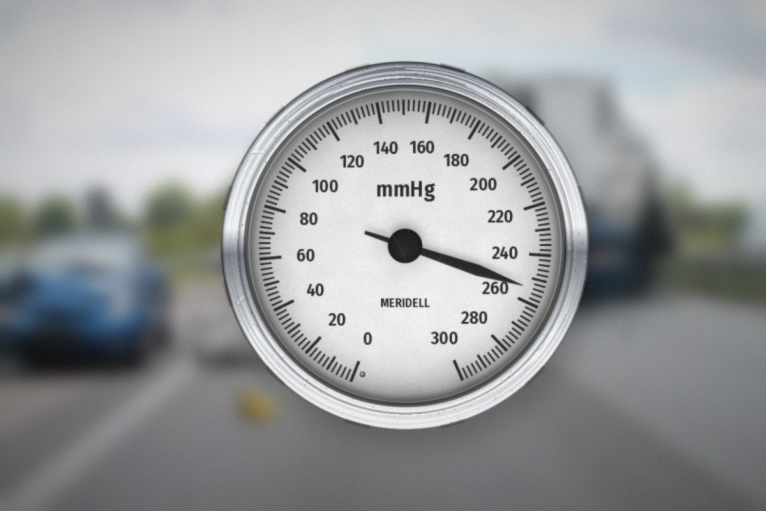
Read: 254 (mmHg)
